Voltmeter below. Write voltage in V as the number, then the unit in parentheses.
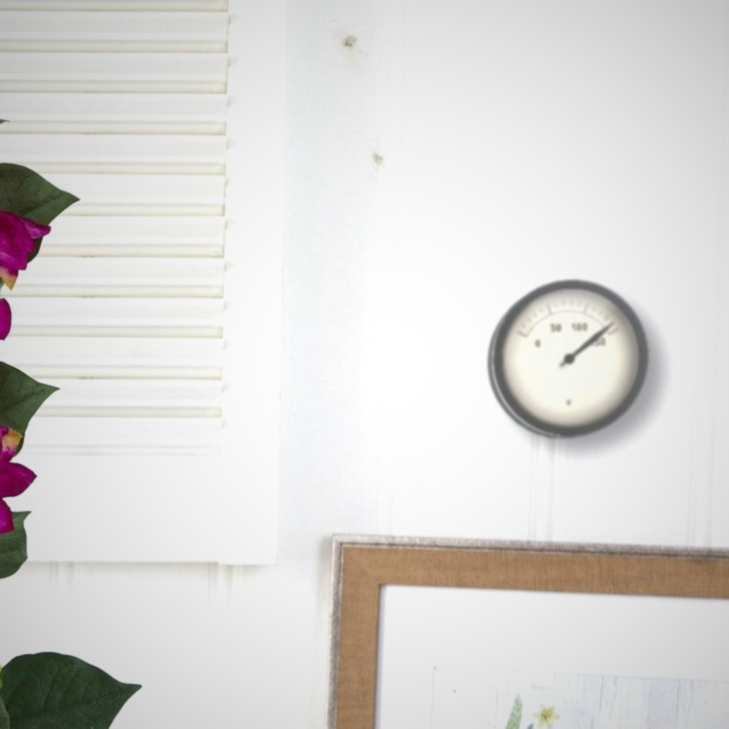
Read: 140 (V)
